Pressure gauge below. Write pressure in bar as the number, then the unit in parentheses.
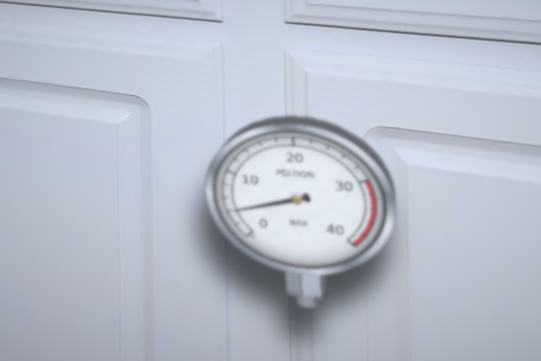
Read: 4 (bar)
